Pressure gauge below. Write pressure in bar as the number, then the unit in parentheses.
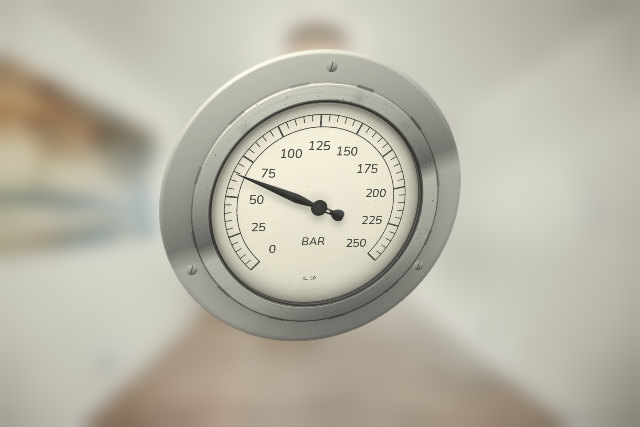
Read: 65 (bar)
